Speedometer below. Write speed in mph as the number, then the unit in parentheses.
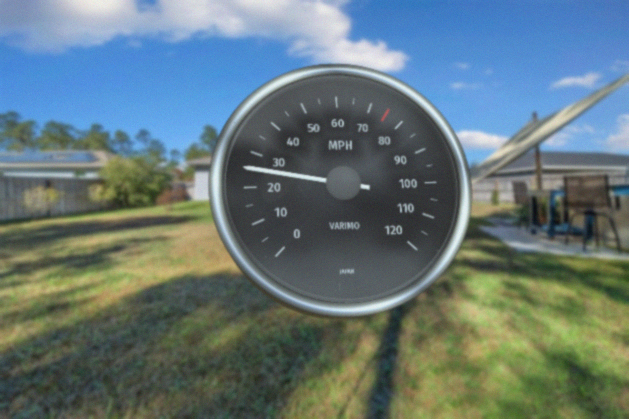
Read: 25 (mph)
